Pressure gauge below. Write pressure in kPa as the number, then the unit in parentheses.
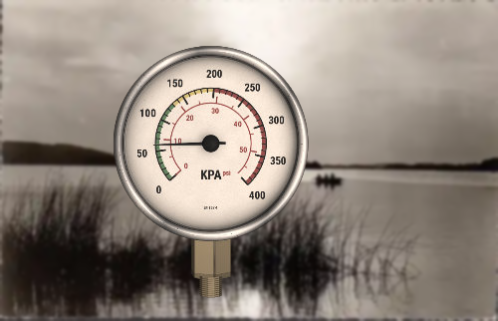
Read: 60 (kPa)
